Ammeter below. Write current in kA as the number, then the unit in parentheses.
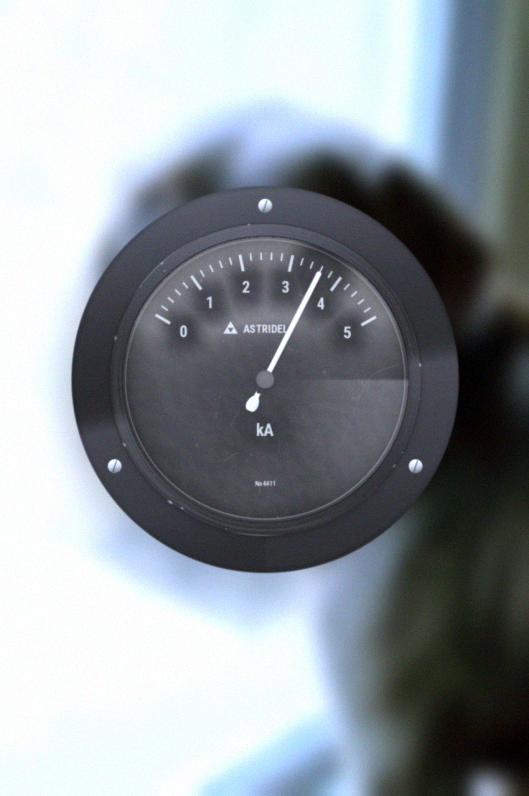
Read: 3.6 (kA)
